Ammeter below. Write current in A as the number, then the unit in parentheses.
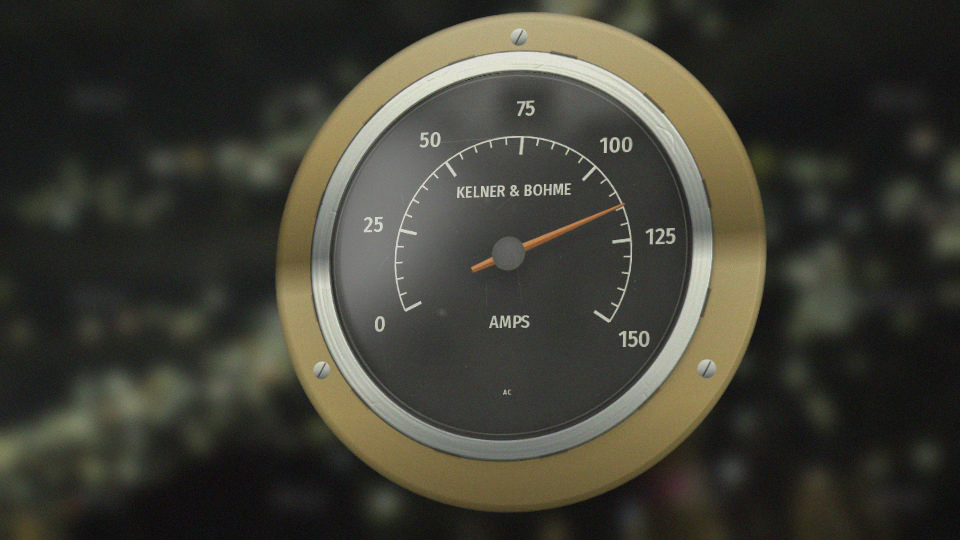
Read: 115 (A)
